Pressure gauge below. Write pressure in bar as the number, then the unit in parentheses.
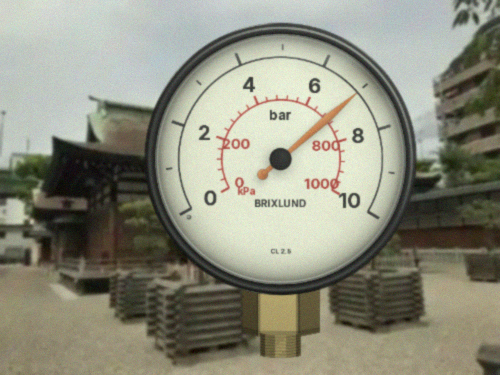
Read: 7 (bar)
